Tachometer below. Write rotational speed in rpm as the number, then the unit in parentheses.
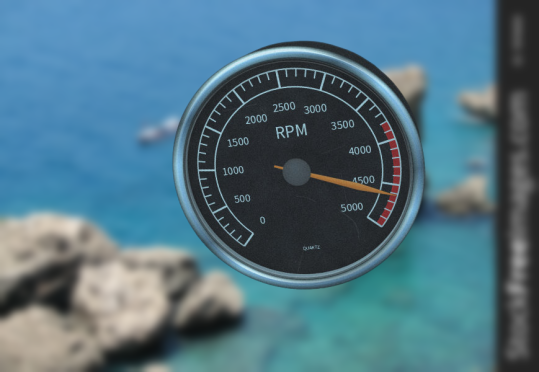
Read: 4600 (rpm)
